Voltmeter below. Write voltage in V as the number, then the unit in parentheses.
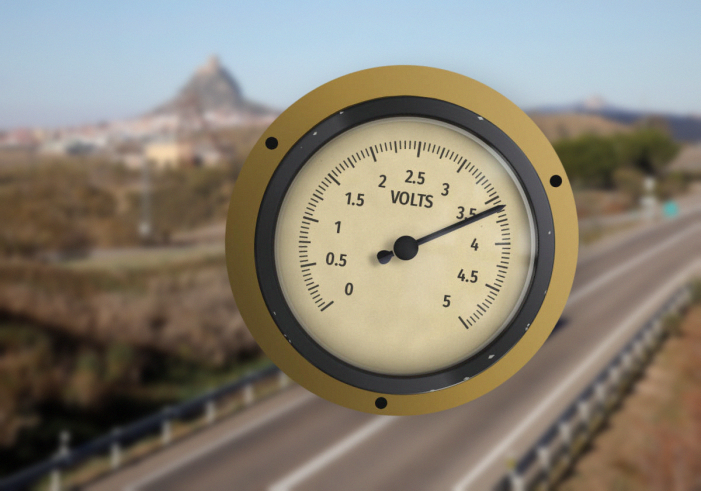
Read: 3.6 (V)
